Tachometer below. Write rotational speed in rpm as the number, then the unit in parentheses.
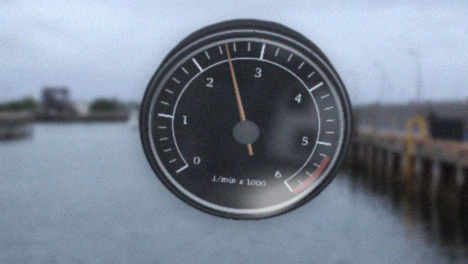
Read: 2500 (rpm)
